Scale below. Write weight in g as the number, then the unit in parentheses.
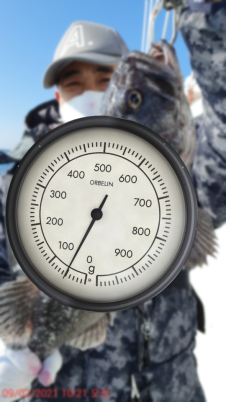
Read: 50 (g)
